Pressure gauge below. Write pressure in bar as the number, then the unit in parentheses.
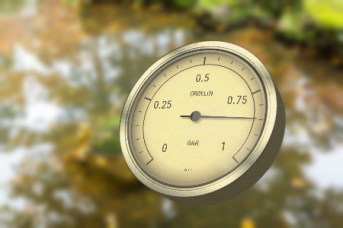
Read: 0.85 (bar)
